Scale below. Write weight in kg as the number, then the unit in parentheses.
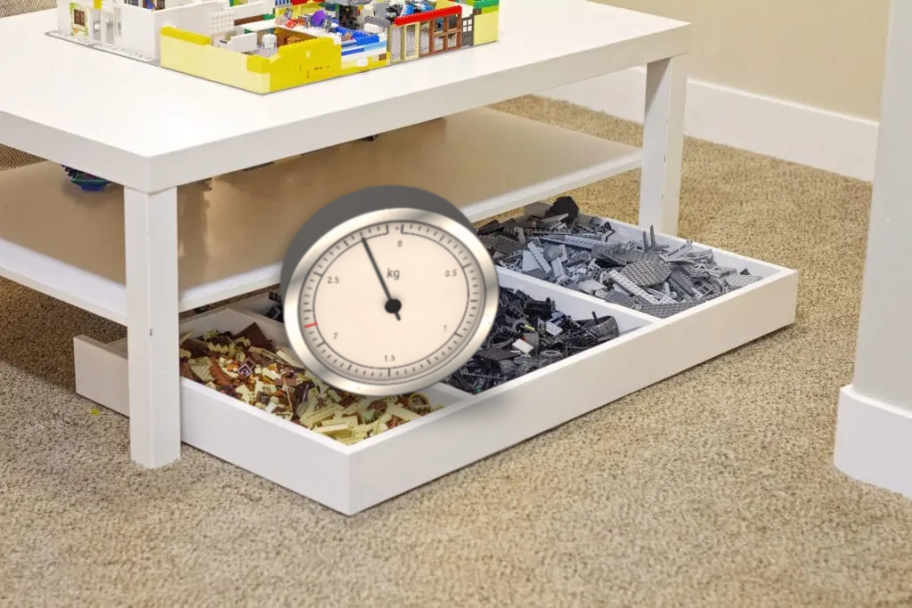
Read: 2.85 (kg)
